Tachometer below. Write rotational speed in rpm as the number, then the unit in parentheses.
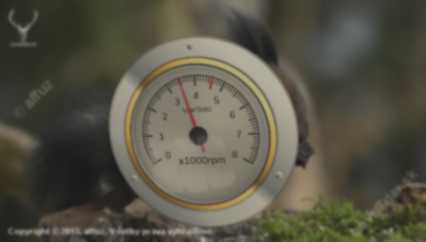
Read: 3500 (rpm)
